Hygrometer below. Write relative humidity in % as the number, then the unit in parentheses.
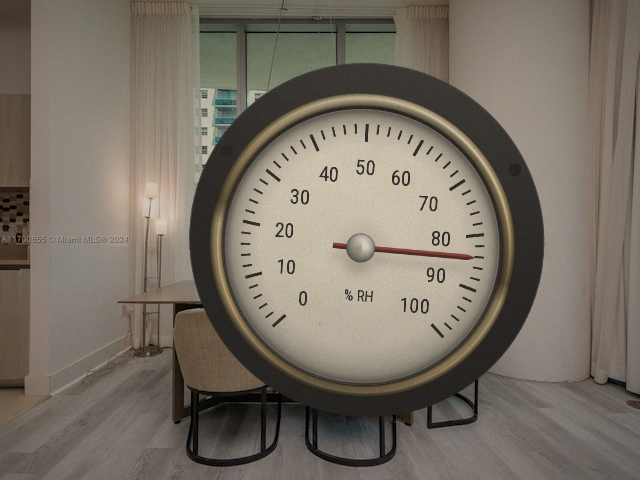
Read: 84 (%)
